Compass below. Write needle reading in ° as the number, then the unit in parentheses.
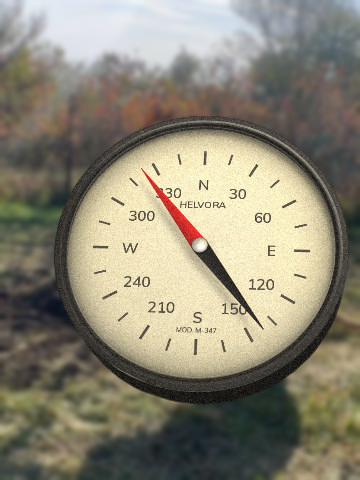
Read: 322.5 (°)
